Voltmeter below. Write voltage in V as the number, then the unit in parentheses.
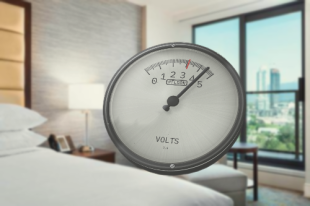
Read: 4.5 (V)
